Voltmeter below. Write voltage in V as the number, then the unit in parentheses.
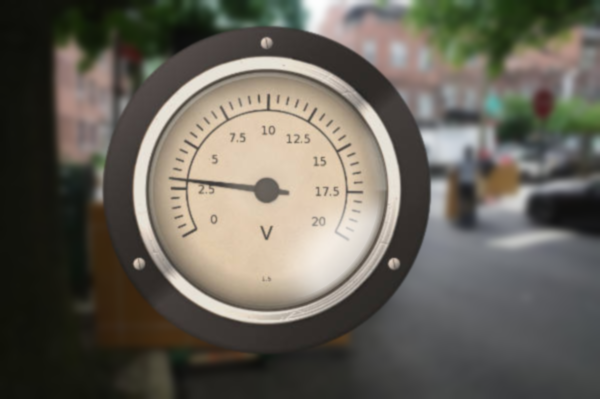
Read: 3 (V)
